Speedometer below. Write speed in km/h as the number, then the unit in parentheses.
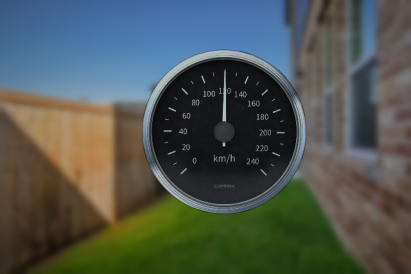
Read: 120 (km/h)
